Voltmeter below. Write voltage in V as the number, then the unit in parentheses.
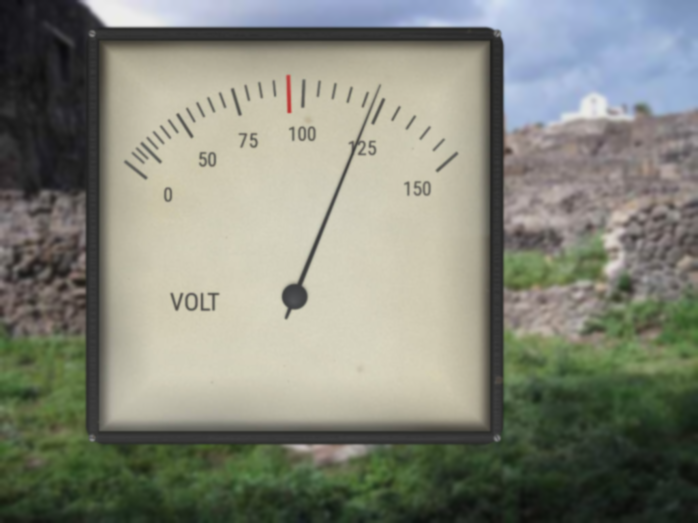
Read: 122.5 (V)
